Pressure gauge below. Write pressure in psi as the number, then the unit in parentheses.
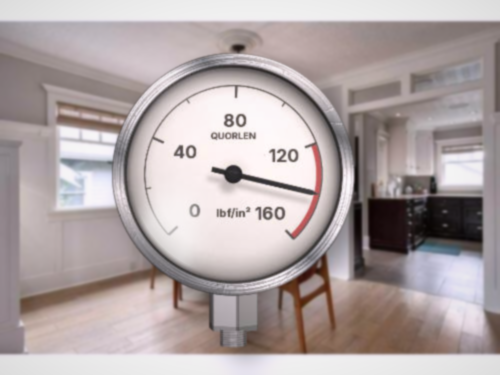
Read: 140 (psi)
